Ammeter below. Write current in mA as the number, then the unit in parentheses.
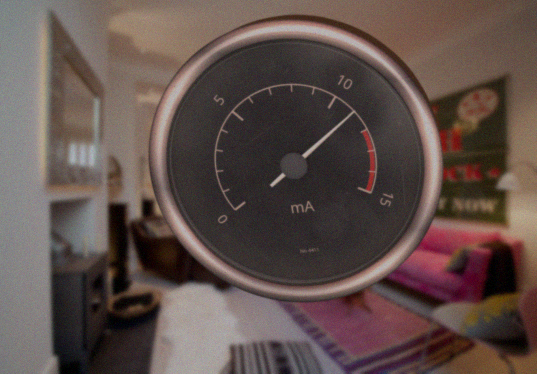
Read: 11 (mA)
